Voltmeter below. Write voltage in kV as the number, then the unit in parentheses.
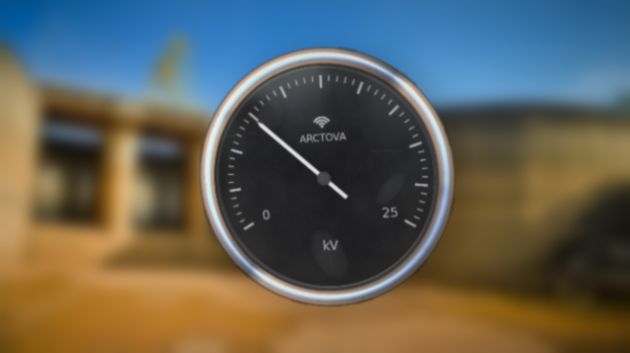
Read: 7.5 (kV)
